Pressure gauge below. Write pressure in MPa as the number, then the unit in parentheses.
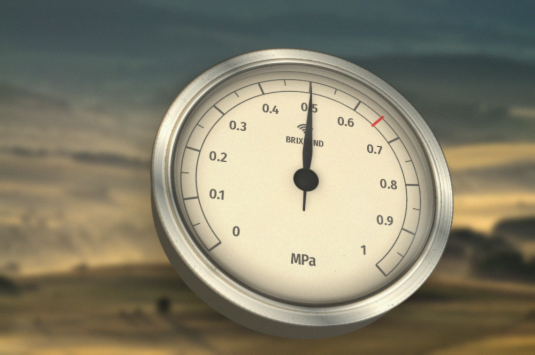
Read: 0.5 (MPa)
